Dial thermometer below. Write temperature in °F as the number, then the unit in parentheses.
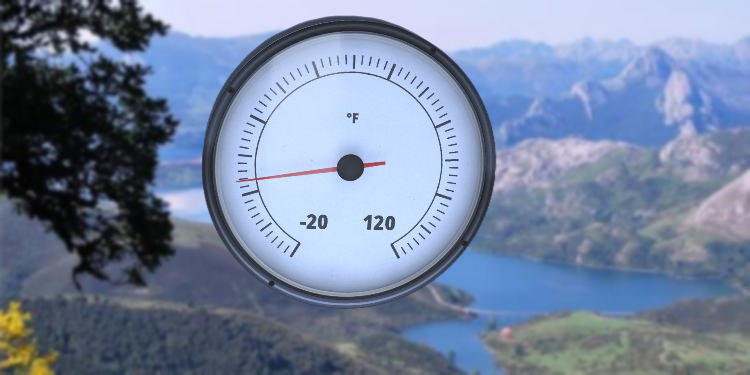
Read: 4 (°F)
